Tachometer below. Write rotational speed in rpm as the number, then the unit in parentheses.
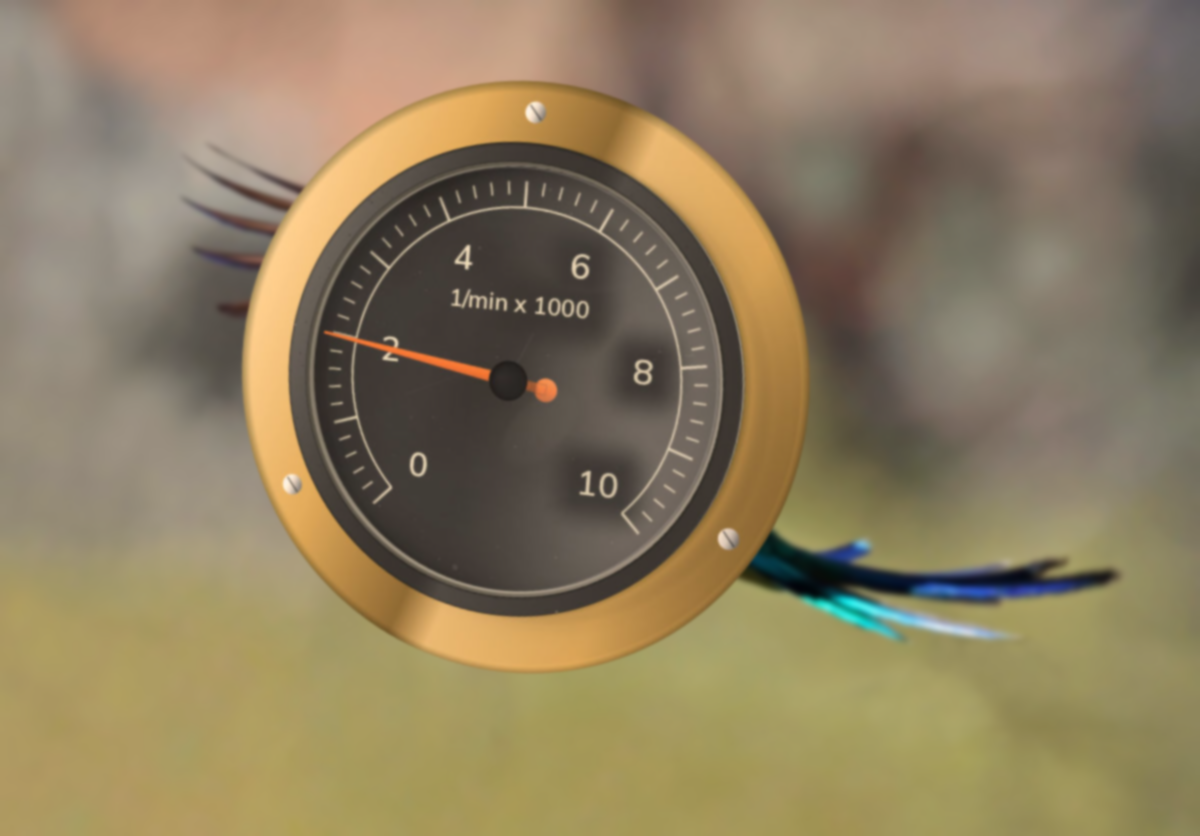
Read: 2000 (rpm)
